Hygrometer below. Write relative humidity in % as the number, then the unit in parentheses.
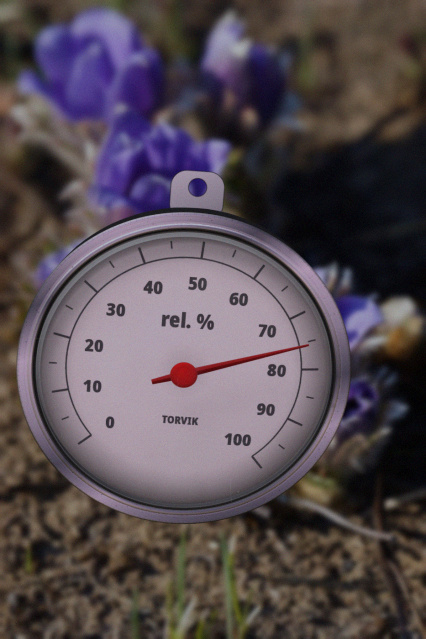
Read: 75 (%)
